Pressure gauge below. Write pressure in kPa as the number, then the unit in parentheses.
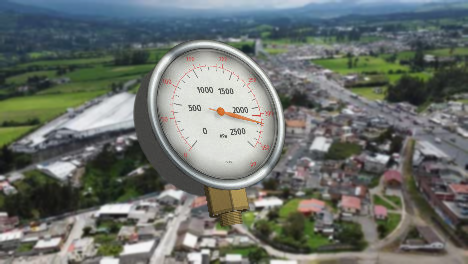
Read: 2200 (kPa)
